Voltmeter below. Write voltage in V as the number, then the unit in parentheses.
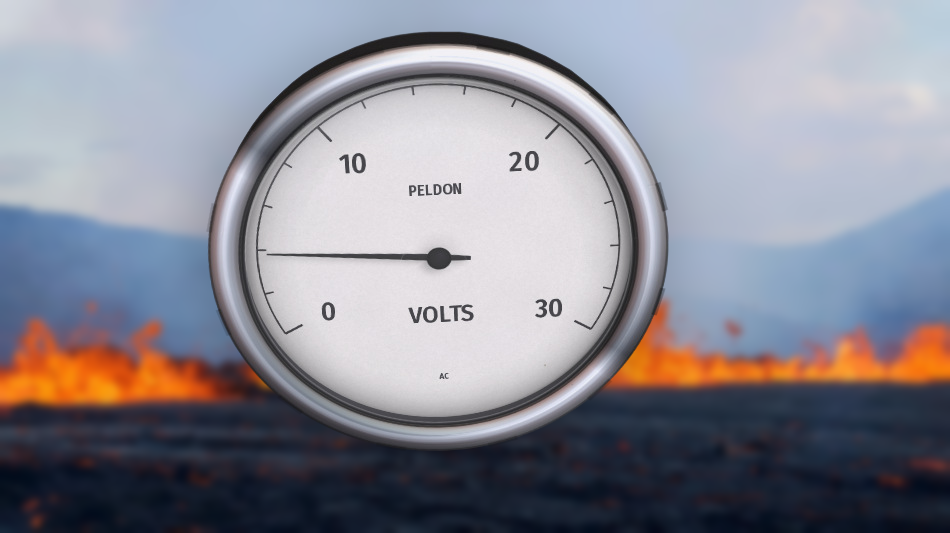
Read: 4 (V)
